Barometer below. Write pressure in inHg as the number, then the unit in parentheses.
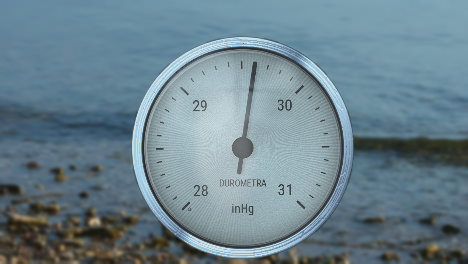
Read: 29.6 (inHg)
